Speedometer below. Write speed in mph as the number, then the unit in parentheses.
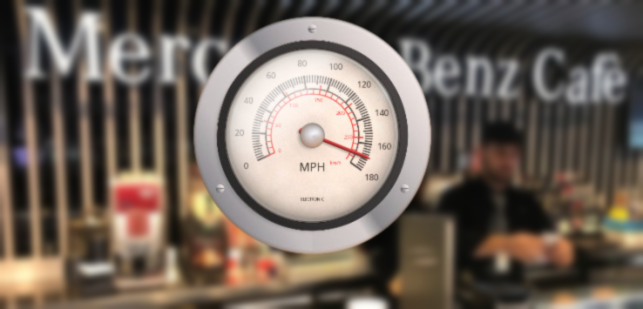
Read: 170 (mph)
